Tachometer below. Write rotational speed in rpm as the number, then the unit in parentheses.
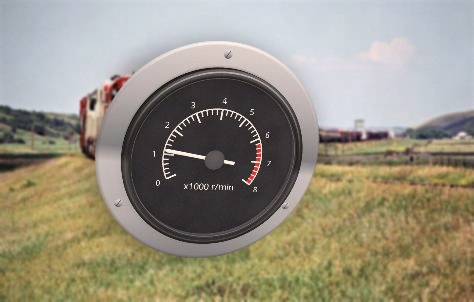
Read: 1200 (rpm)
